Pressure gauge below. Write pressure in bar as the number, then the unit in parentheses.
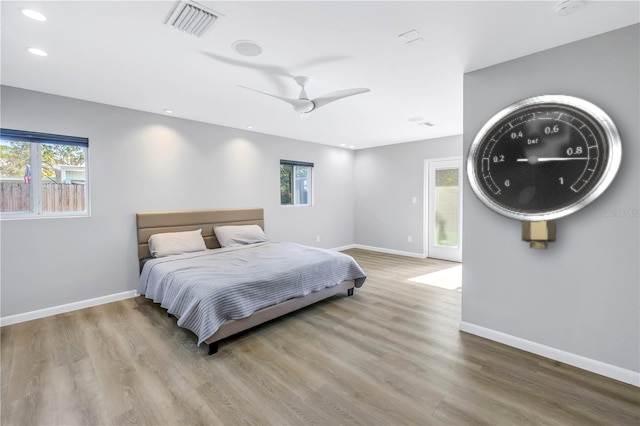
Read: 0.85 (bar)
